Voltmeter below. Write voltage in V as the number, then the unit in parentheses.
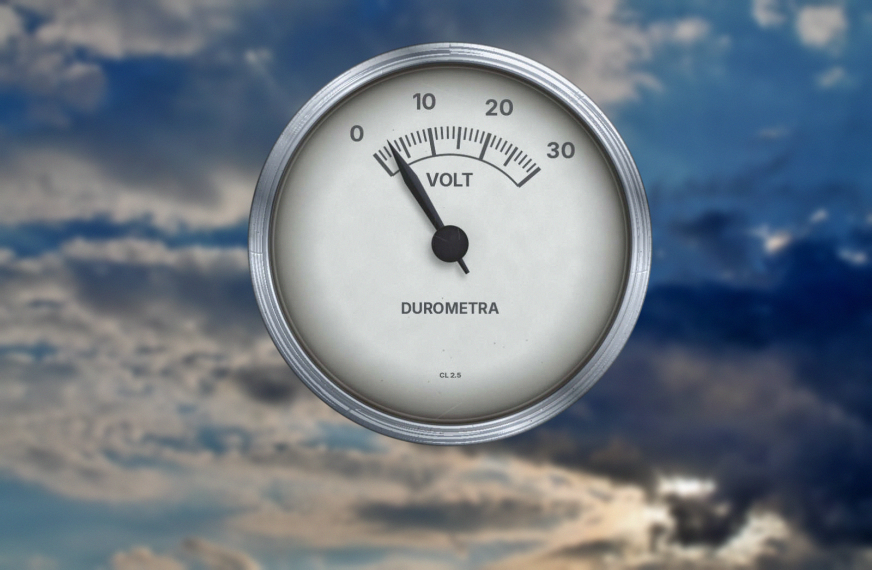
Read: 3 (V)
